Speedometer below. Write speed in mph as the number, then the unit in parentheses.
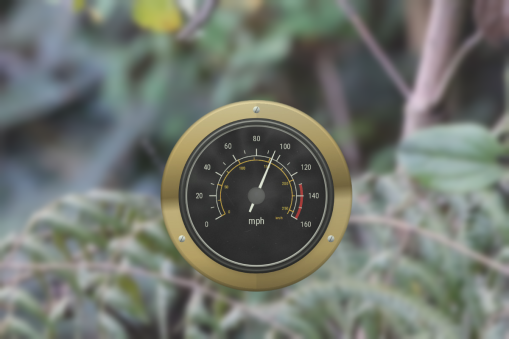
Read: 95 (mph)
